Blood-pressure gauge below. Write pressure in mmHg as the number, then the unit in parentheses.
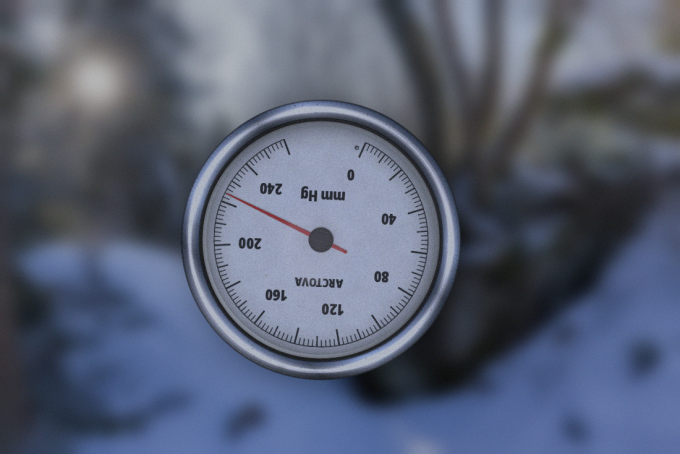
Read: 224 (mmHg)
